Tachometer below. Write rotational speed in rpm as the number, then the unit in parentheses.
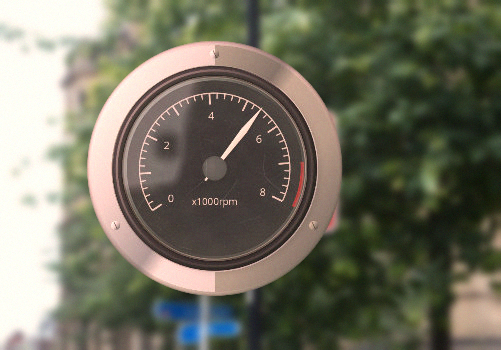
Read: 5400 (rpm)
